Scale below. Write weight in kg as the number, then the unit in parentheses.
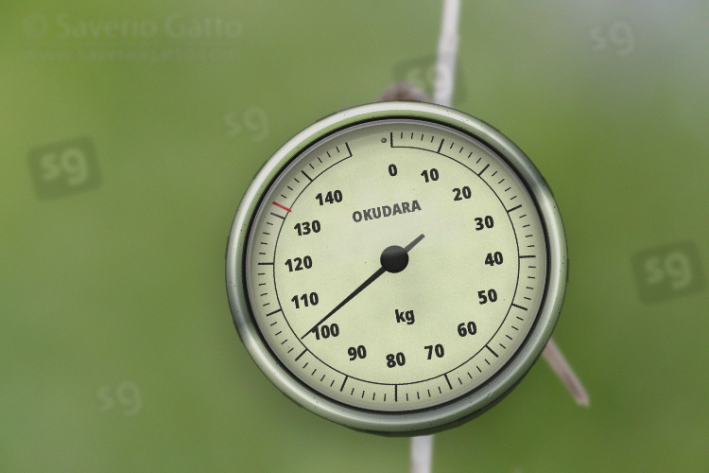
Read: 102 (kg)
